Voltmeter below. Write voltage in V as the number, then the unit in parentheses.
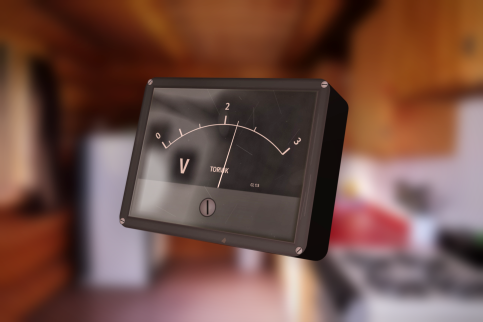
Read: 2.25 (V)
